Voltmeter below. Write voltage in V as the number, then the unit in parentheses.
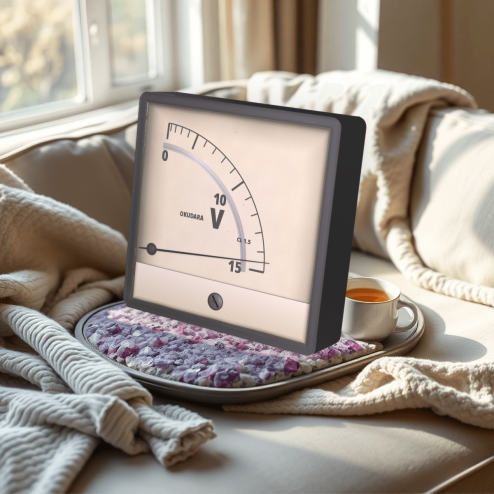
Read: 14.5 (V)
